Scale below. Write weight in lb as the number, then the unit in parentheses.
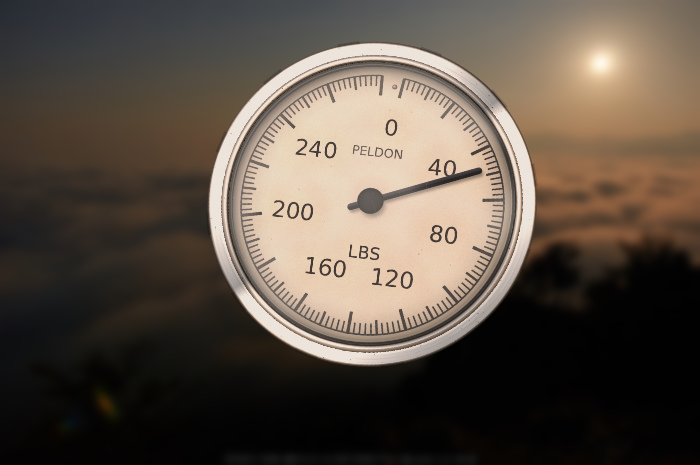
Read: 48 (lb)
